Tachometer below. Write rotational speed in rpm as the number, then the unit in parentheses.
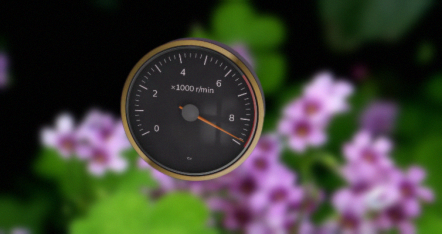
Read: 8800 (rpm)
